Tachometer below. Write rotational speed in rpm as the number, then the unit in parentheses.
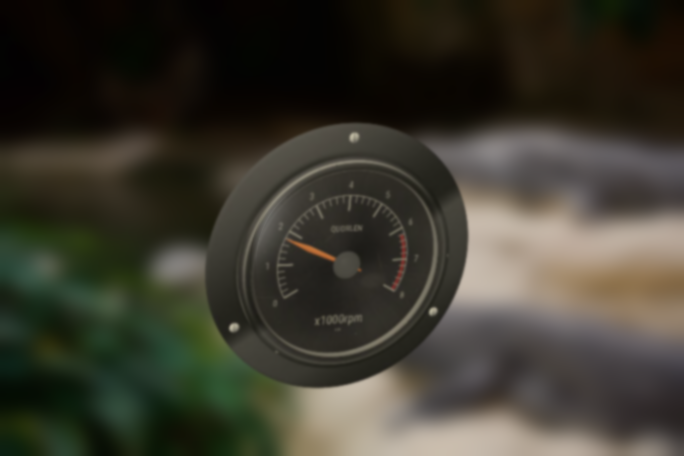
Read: 1800 (rpm)
